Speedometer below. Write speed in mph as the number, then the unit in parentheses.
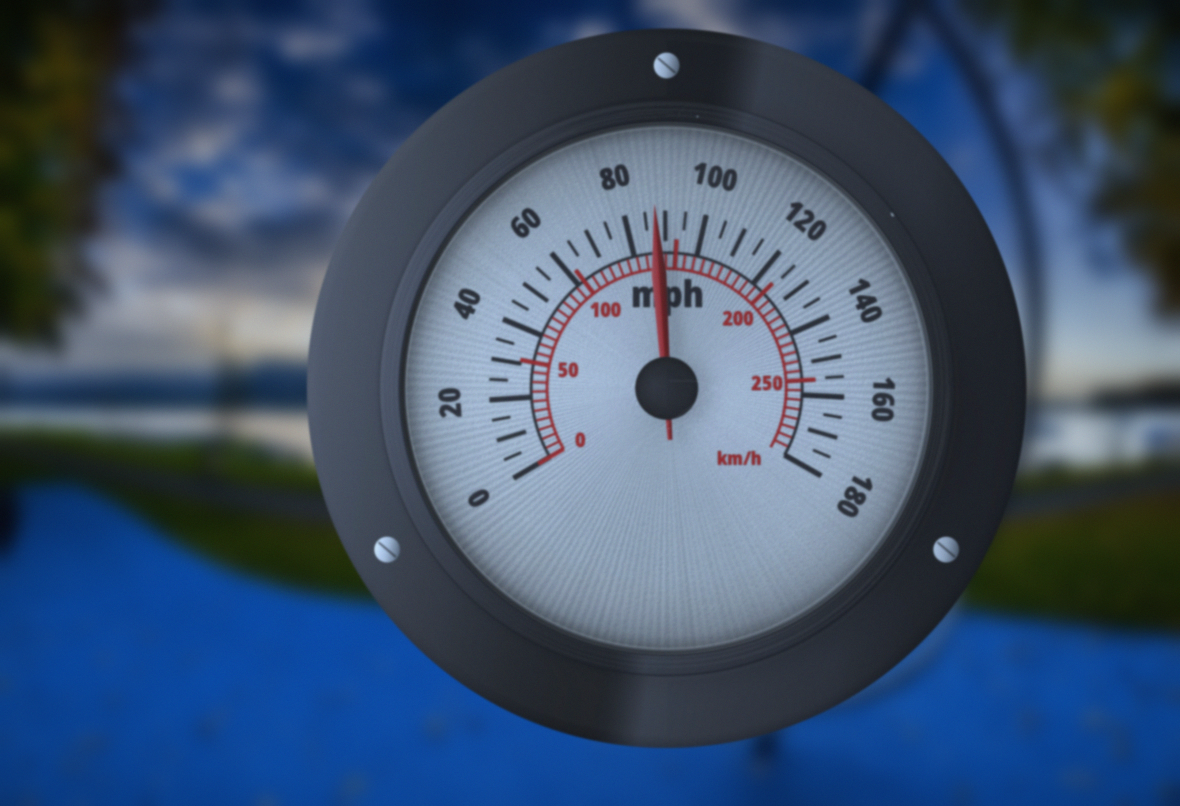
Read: 87.5 (mph)
